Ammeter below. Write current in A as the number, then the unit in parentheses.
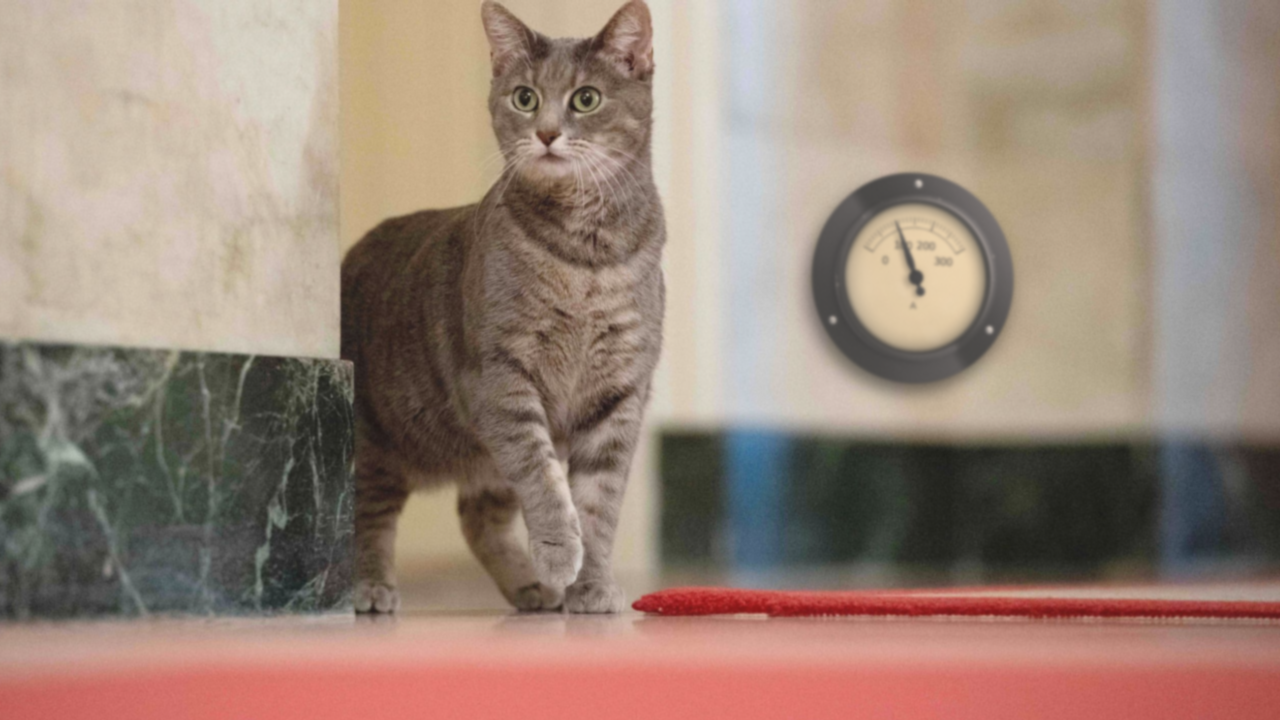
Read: 100 (A)
